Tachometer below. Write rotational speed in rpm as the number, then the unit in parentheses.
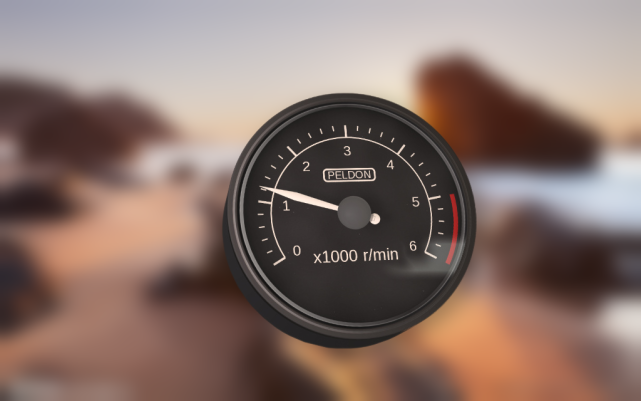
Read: 1200 (rpm)
